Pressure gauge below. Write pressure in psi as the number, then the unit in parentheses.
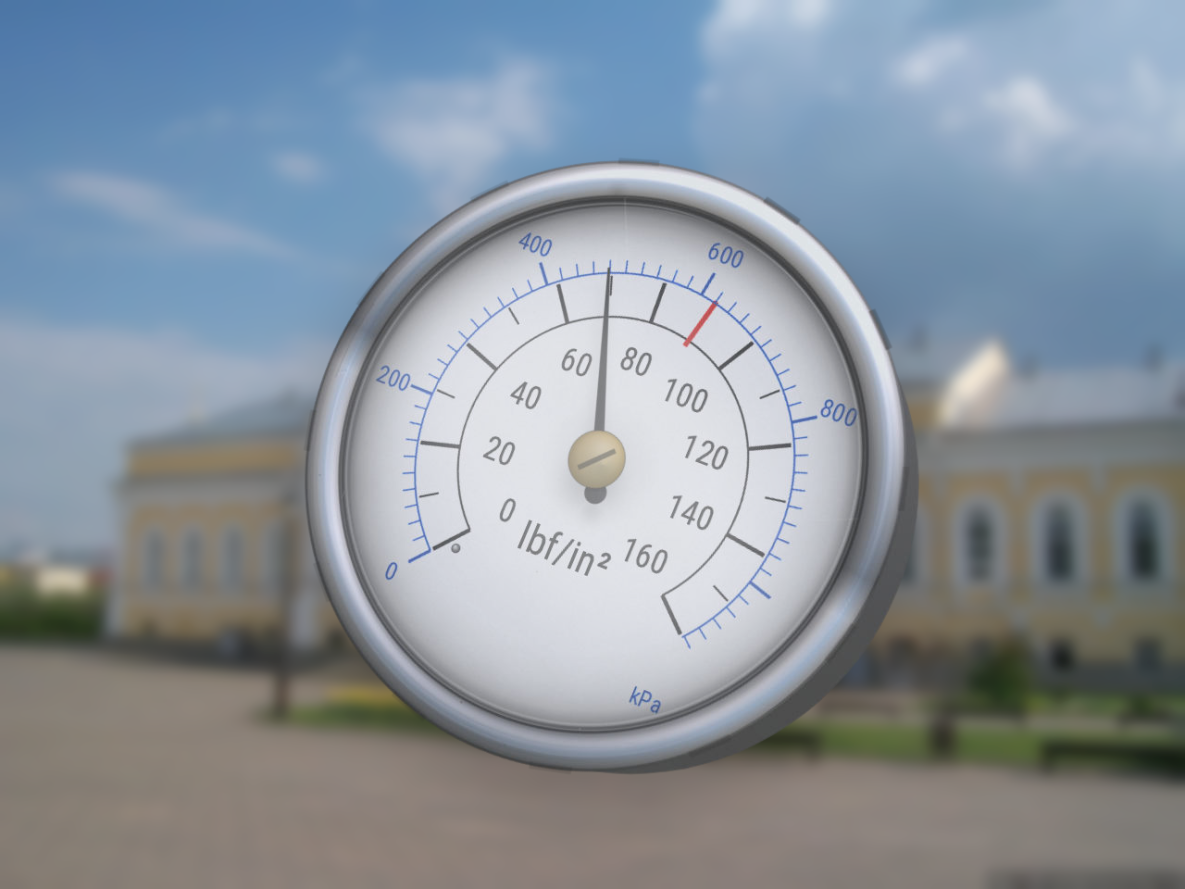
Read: 70 (psi)
